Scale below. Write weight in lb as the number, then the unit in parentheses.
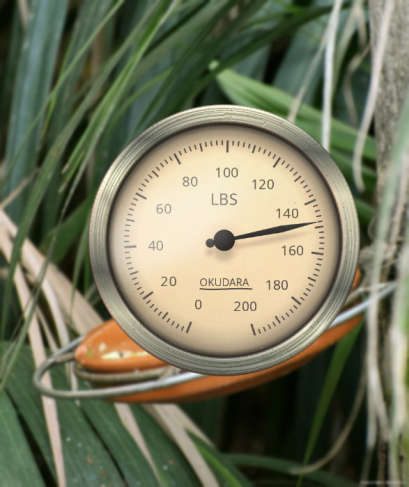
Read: 148 (lb)
